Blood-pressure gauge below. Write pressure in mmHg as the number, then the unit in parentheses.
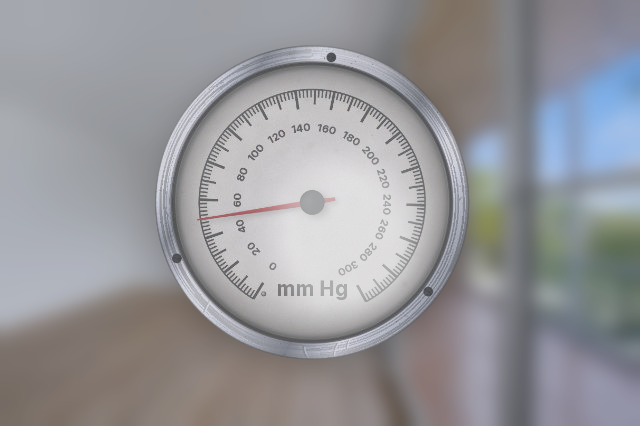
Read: 50 (mmHg)
